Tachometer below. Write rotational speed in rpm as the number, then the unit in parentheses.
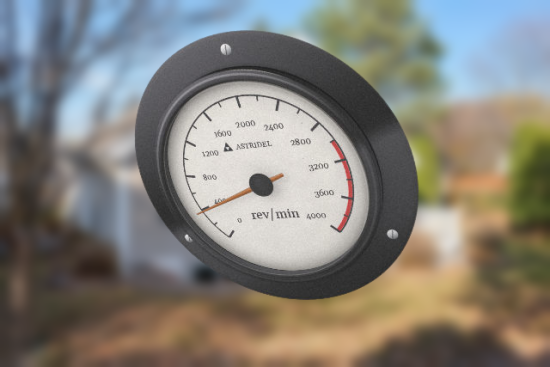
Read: 400 (rpm)
